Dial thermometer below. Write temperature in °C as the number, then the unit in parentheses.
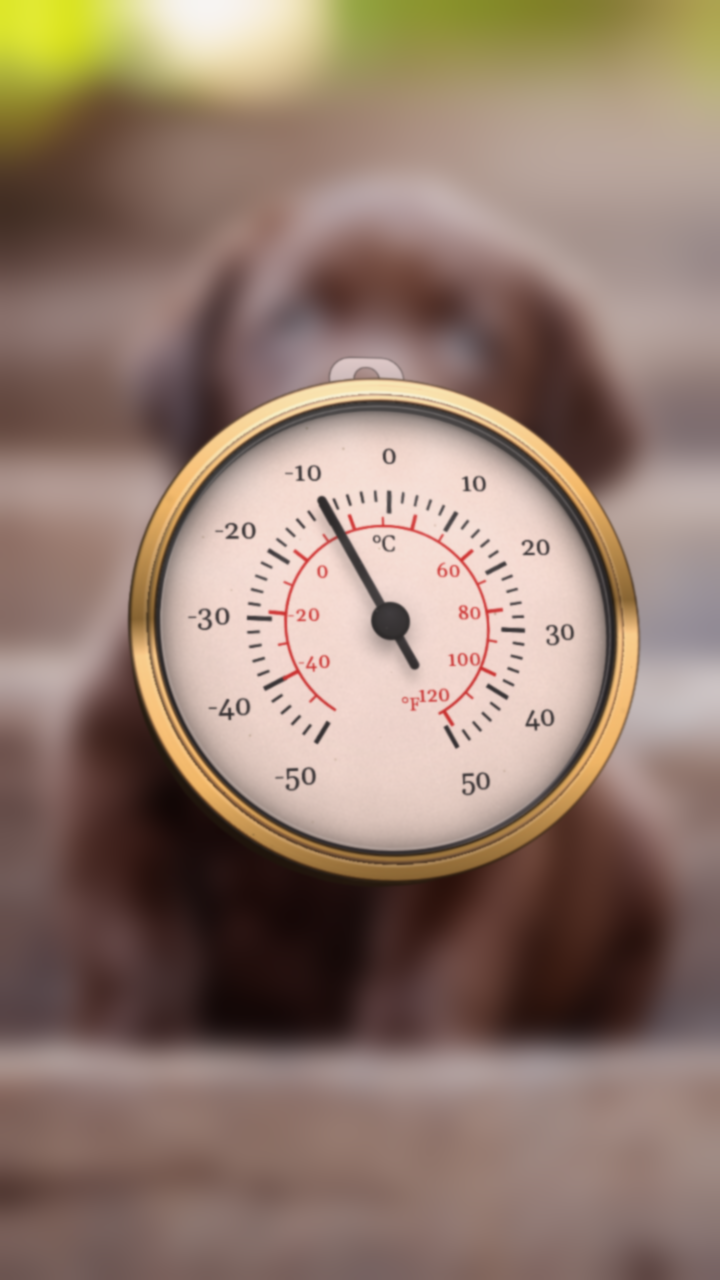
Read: -10 (°C)
